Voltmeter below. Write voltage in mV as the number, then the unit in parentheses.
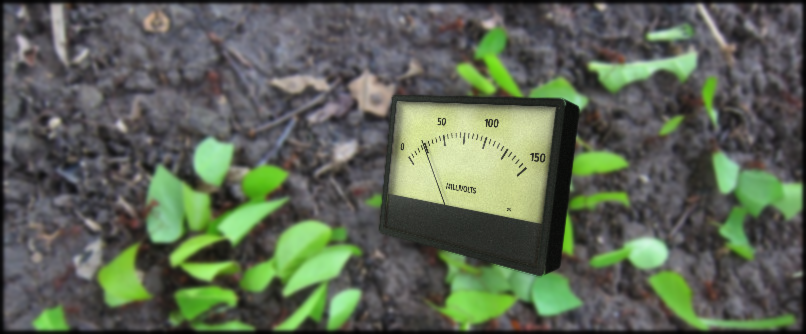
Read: 25 (mV)
